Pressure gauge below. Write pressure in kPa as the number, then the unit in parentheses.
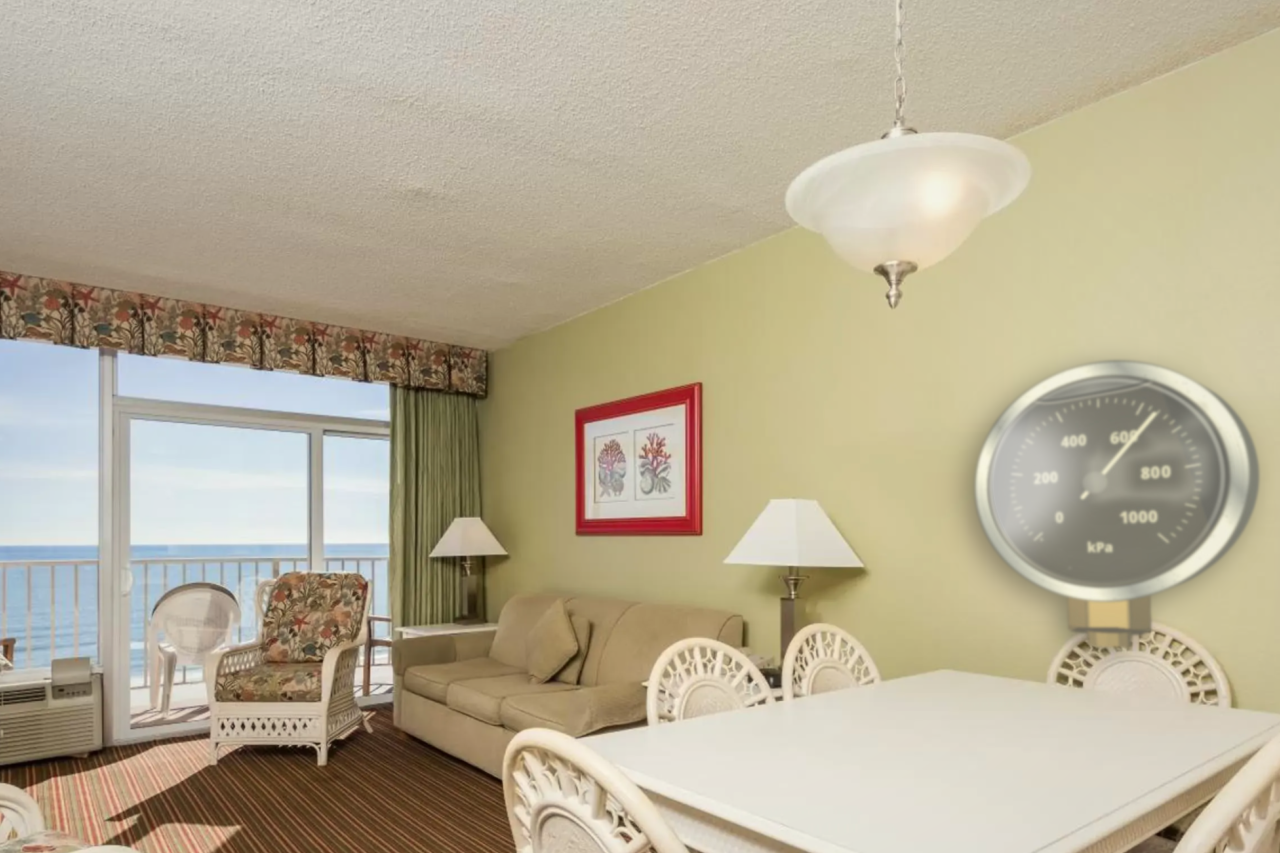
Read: 640 (kPa)
